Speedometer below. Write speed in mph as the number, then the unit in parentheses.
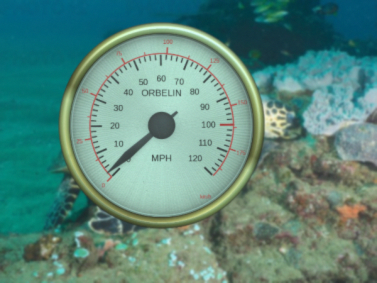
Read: 2 (mph)
